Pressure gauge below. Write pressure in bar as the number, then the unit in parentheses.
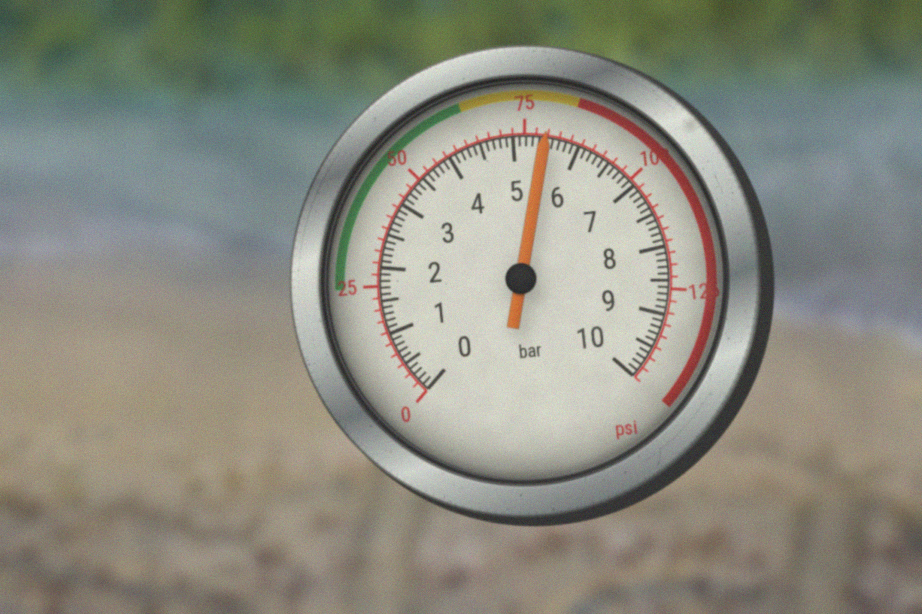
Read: 5.5 (bar)
